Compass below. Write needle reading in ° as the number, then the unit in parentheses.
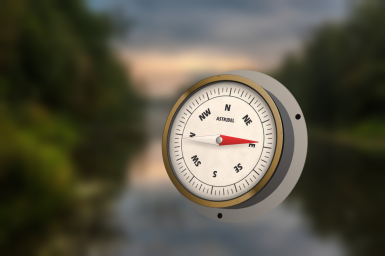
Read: 85 (°)
